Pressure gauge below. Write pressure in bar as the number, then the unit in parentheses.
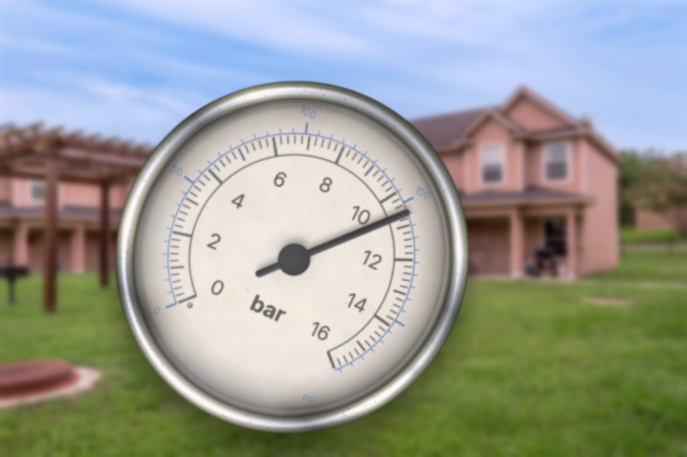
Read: 10.6 (bar)
